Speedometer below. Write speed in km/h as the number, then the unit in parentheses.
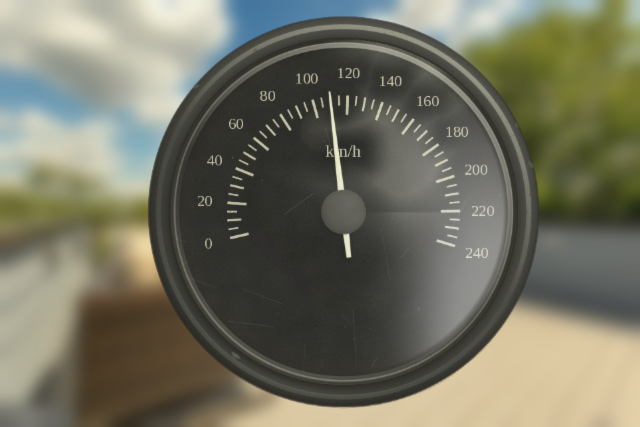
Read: 110 (km/h)
